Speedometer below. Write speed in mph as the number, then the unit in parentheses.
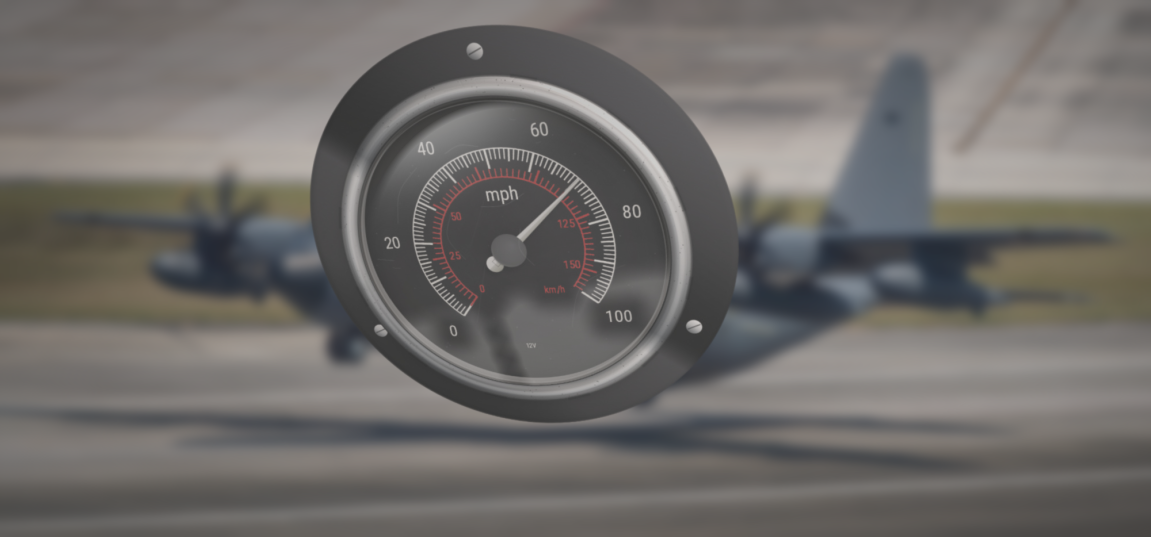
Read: 70 (mph)
